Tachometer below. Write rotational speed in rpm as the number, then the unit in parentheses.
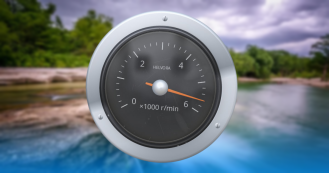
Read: 5600 (rpm)
